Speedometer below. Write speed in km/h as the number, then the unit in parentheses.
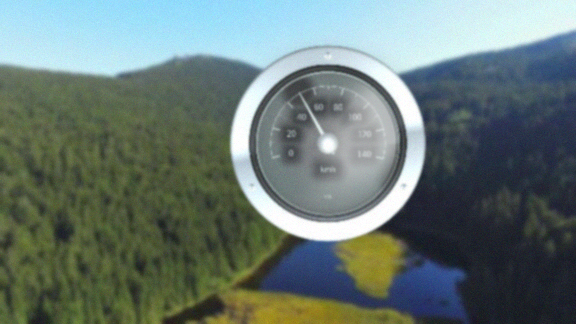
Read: 50 (km/h)
